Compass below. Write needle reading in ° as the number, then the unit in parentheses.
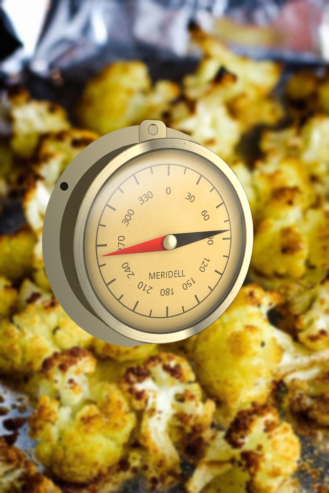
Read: 262.5 (°)
